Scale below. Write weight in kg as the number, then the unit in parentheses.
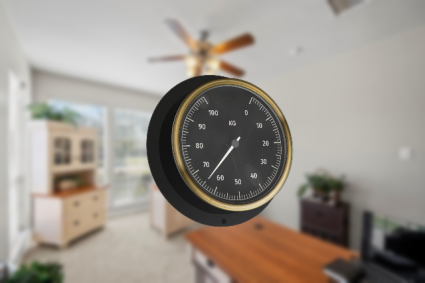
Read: 65 (kg)
